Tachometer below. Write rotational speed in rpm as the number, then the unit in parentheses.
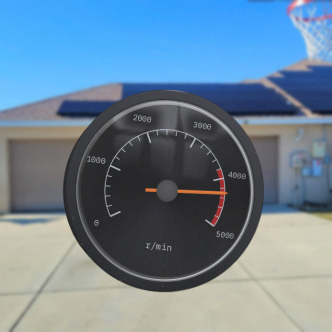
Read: 4300 (rpm)
